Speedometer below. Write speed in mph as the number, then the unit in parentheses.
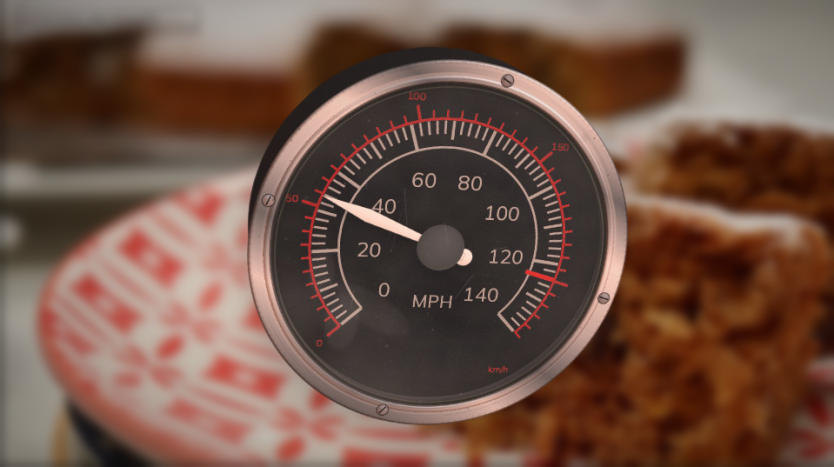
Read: 34 (mph)
